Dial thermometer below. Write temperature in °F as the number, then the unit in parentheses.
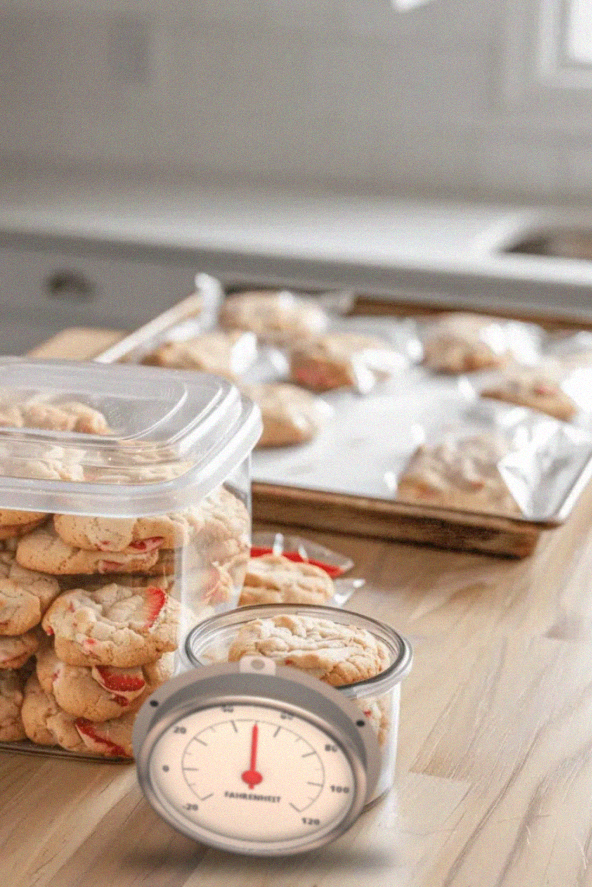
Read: 50 (°F)
